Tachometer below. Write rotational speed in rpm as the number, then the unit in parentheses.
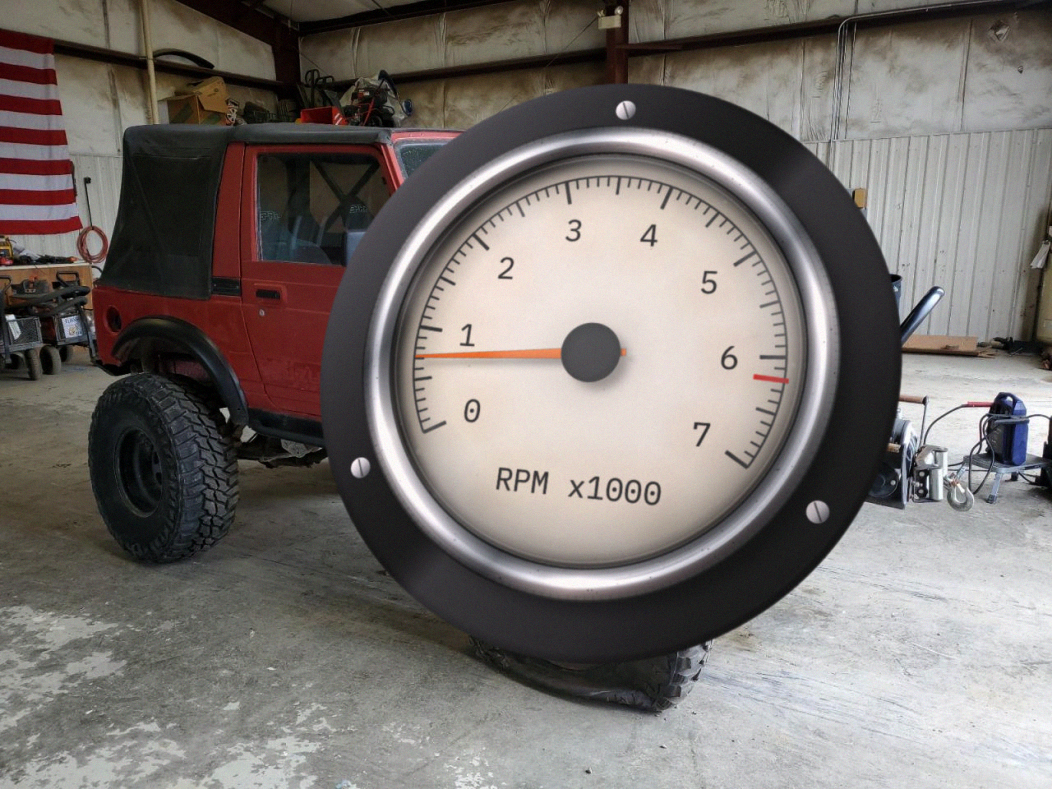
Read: 700 (rpm)
